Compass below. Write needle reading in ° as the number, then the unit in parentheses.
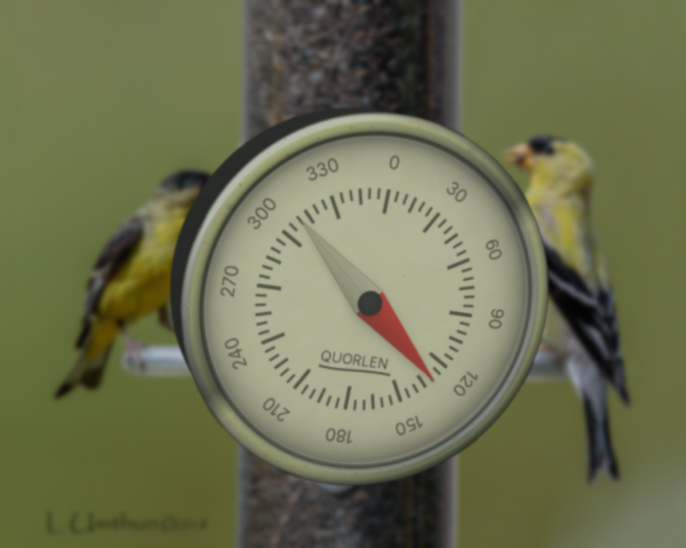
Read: 130 (°)
